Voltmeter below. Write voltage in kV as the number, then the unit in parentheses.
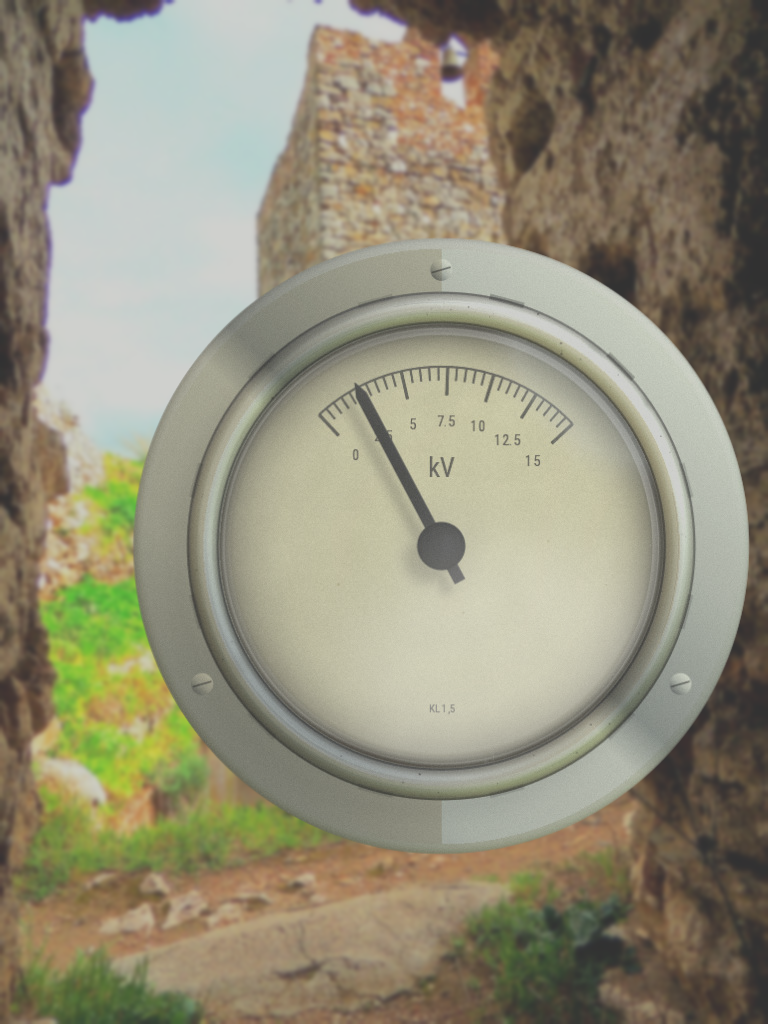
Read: 2.5 (kV)
